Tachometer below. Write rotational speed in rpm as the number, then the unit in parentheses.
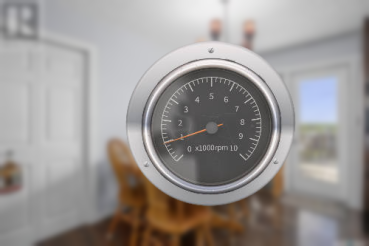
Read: 1000 (rpm)
